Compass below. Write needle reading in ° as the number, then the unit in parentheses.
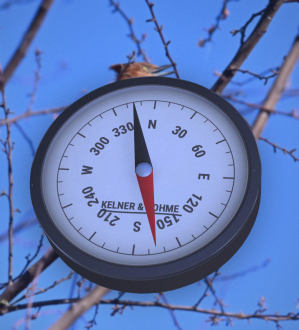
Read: 165 (°)
